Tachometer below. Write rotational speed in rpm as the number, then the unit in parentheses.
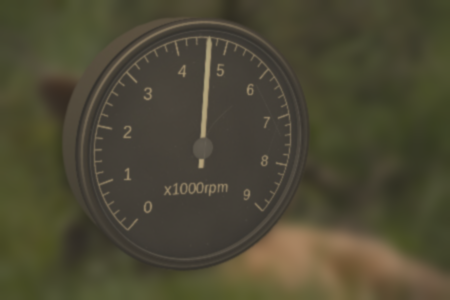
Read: 4600 (rpm)
